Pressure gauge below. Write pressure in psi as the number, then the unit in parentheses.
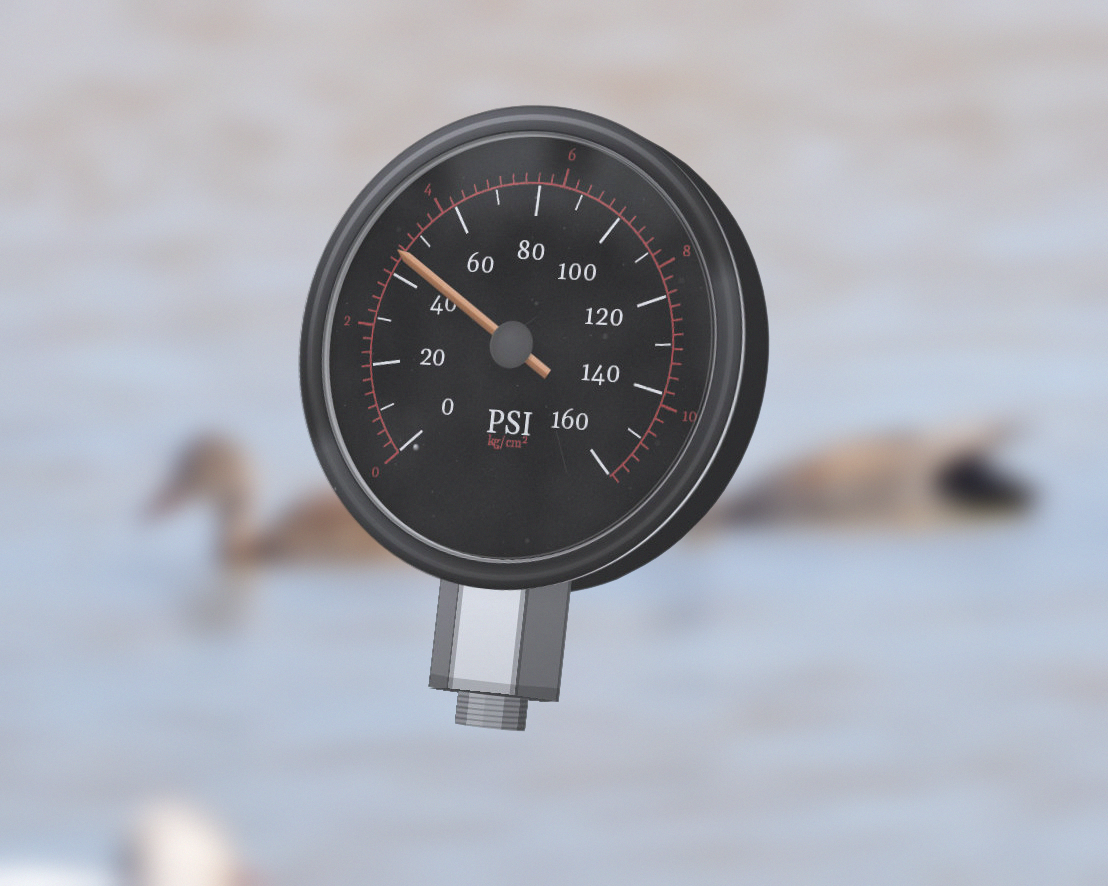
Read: 45 (psi)
